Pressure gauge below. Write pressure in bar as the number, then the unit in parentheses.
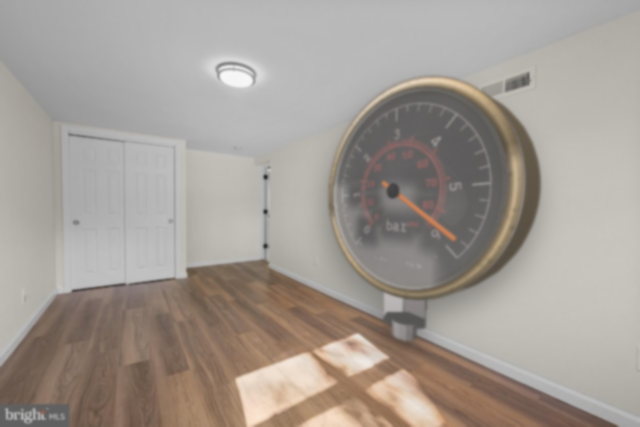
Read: 5.8 (bar)
